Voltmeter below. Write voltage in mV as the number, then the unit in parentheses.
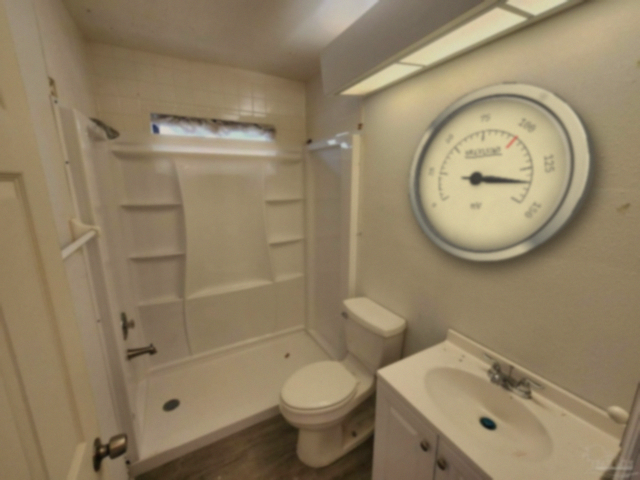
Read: 135 (mV)
